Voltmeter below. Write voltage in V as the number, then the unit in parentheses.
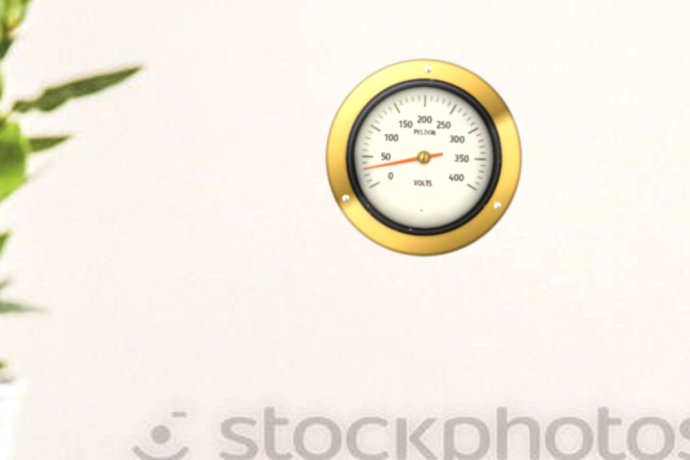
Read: 30 (V)
